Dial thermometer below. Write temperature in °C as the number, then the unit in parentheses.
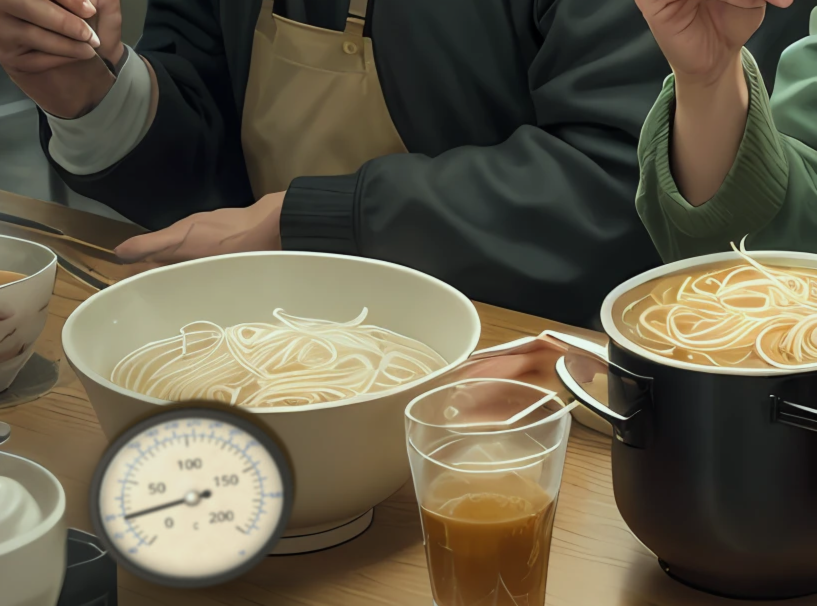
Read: 25 (°C)
